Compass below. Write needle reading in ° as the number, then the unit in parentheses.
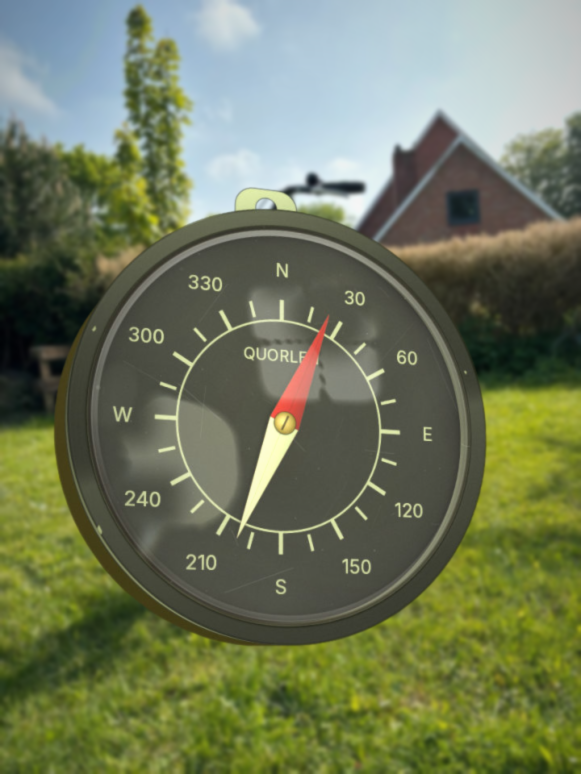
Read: 22.5 (°)
